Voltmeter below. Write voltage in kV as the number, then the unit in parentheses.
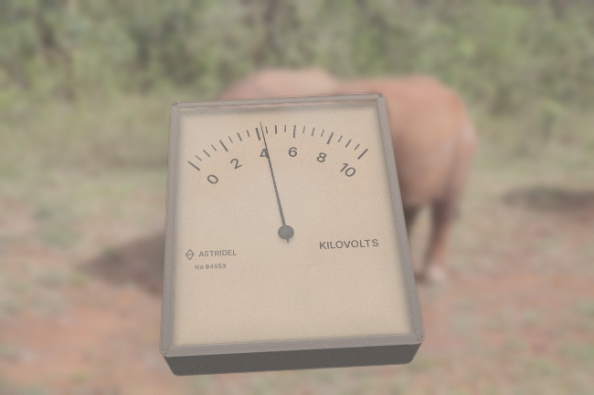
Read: 4.25 (kV)
